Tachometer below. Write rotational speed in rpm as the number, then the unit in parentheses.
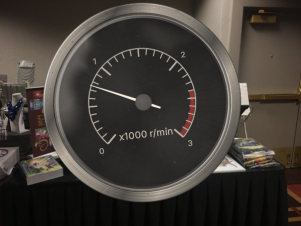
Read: 750 (rpm)
